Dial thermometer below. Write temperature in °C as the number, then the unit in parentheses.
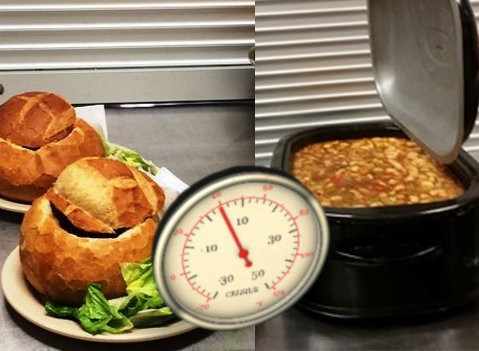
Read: 4 (°C)
